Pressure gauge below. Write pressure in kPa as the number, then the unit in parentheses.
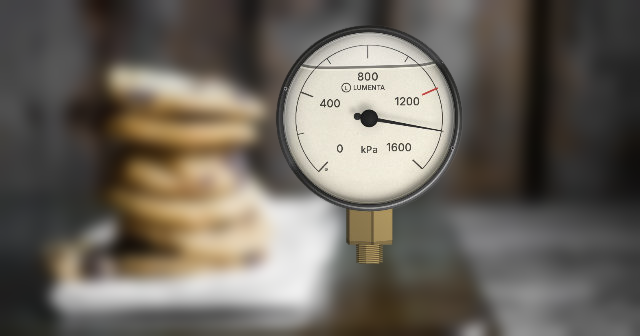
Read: 1400 (kPa)
